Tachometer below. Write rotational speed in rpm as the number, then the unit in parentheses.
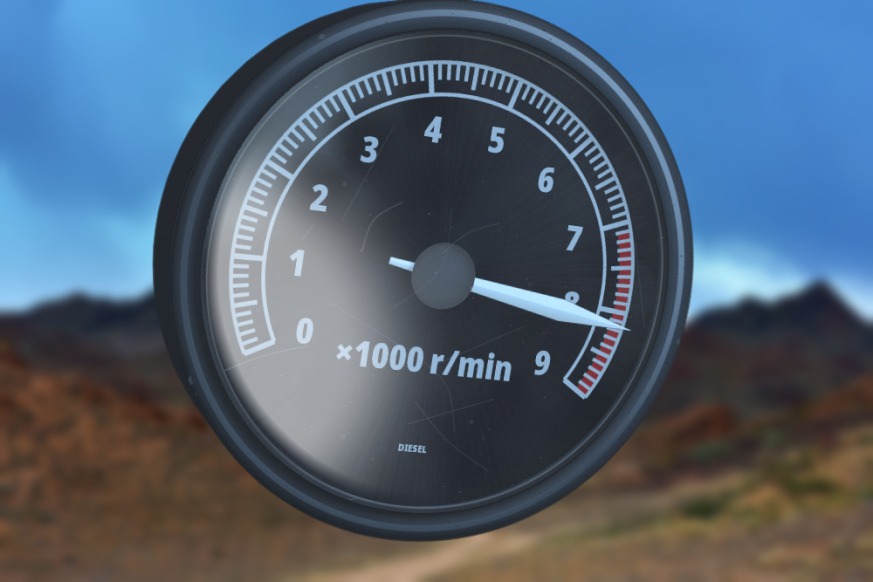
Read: 8150 (rpm)
